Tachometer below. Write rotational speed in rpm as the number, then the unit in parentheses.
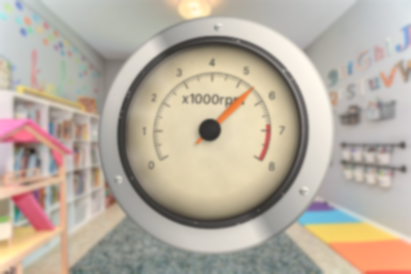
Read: 5500 (rpm)
